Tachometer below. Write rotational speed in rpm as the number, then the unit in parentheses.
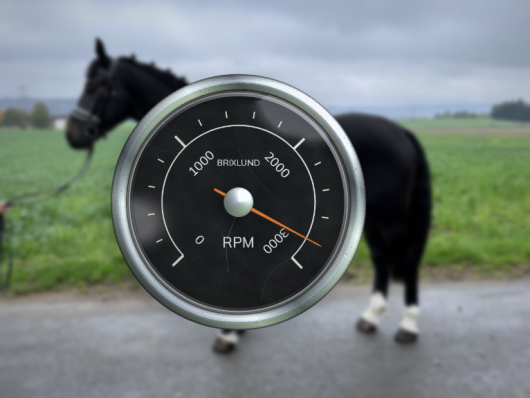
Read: 2800 (rpm)
